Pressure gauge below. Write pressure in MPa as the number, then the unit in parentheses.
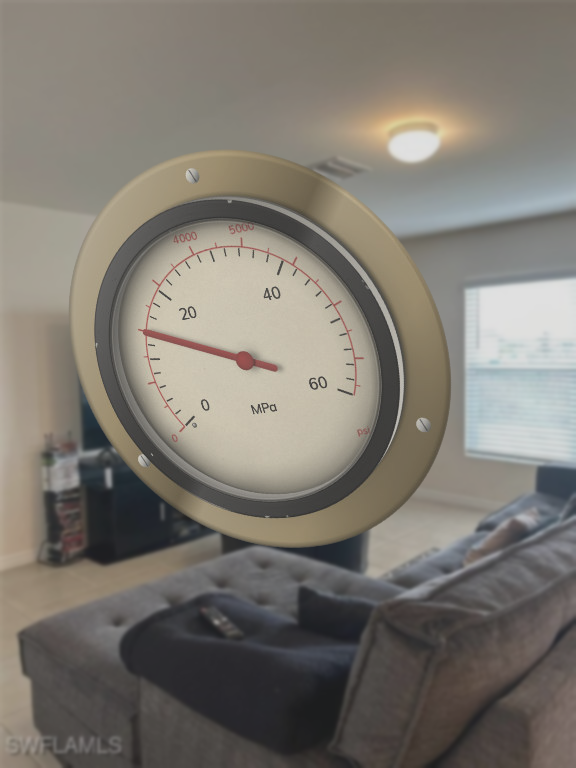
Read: 14 (MPa)
